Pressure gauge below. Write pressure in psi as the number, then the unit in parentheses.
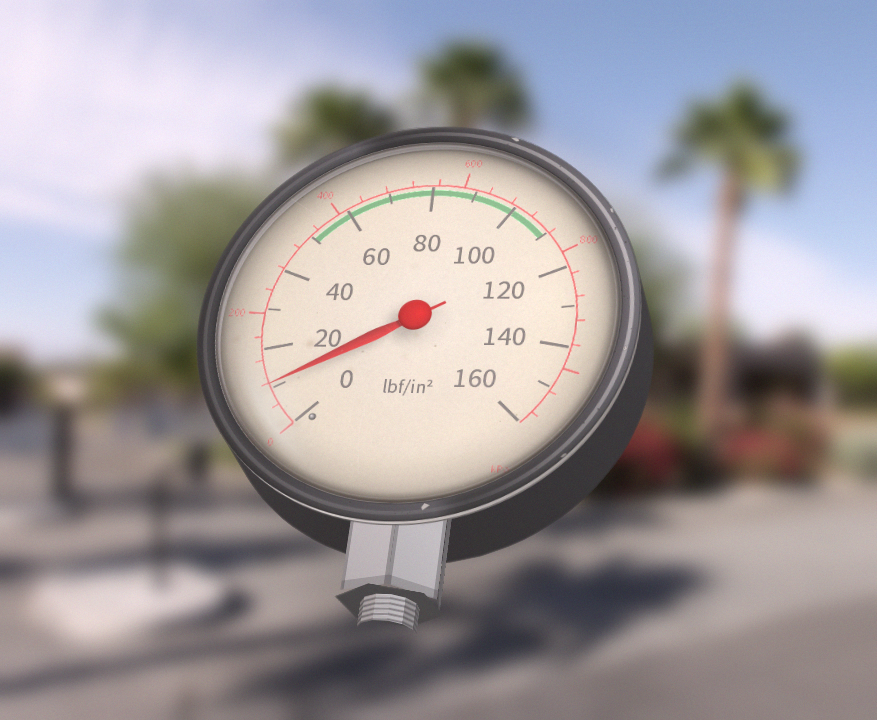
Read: 10 (psi)
